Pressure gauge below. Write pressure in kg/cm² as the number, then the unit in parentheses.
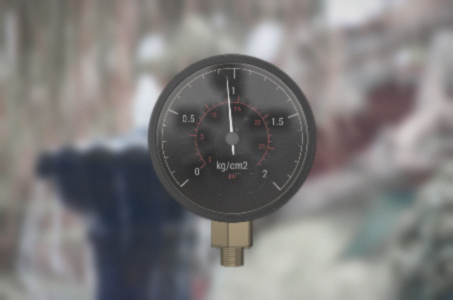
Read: 0.95 (kg/cm²)
